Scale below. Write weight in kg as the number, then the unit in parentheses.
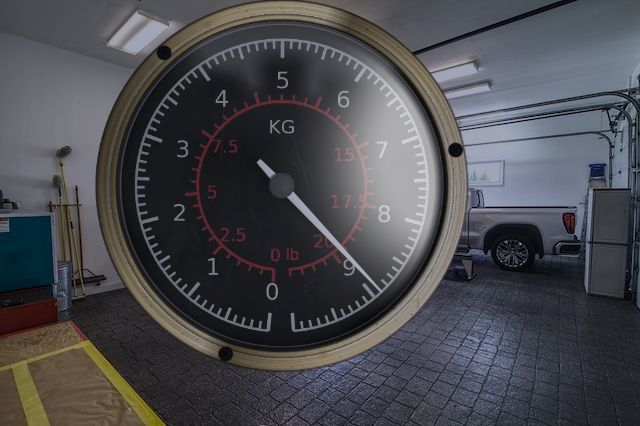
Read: 8.9 (kg)
